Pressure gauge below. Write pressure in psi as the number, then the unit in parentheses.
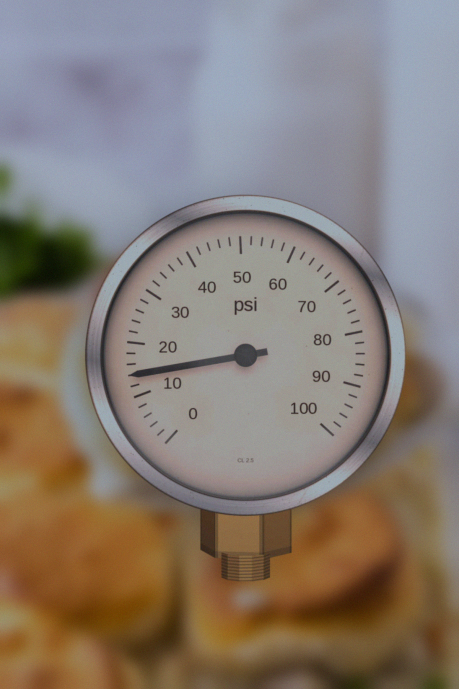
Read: 14 (psi)
